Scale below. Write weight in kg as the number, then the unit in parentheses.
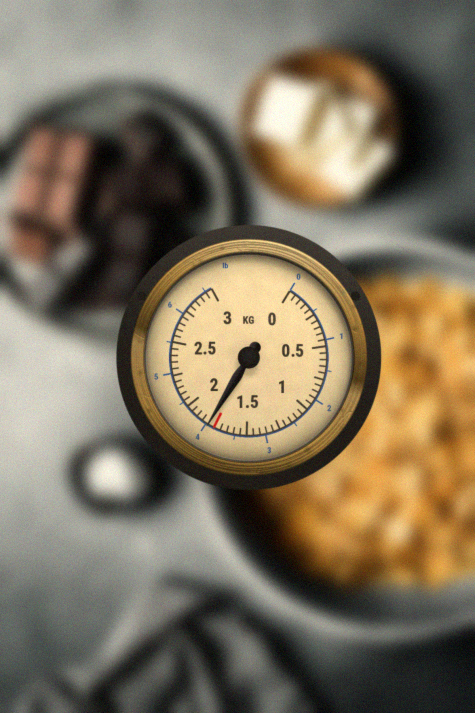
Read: 1.8 (kg)
